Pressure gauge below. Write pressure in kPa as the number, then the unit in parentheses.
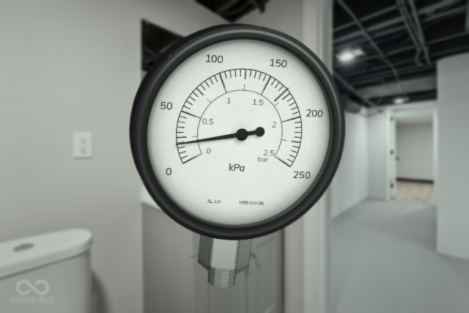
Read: 20 (kPa)
